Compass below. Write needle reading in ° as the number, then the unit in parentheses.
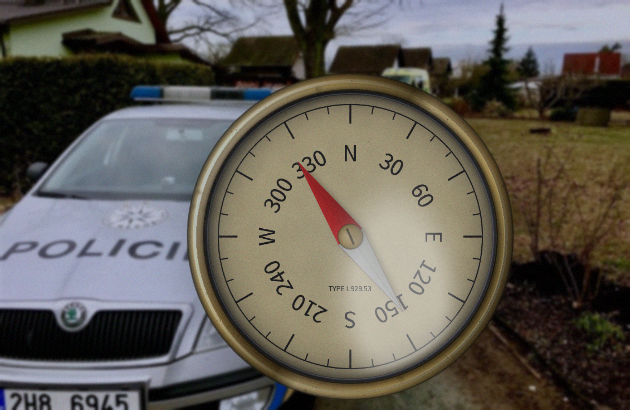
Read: 325 (°)
